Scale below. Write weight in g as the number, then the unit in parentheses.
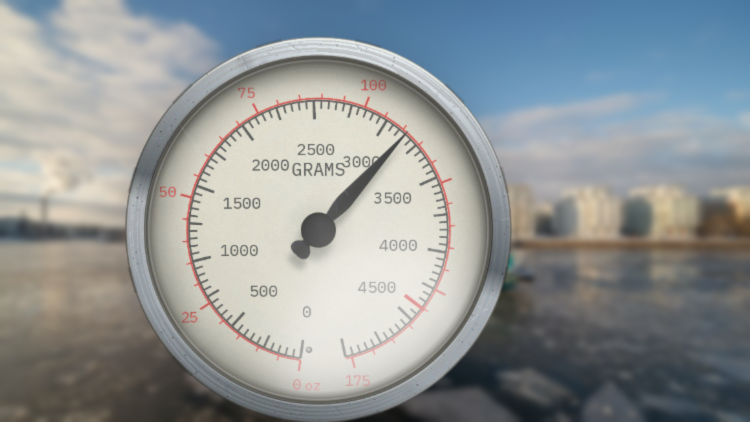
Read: 3150 (g)
